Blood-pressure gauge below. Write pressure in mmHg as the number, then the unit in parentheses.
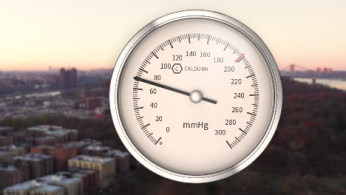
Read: 70 (mmHg)
